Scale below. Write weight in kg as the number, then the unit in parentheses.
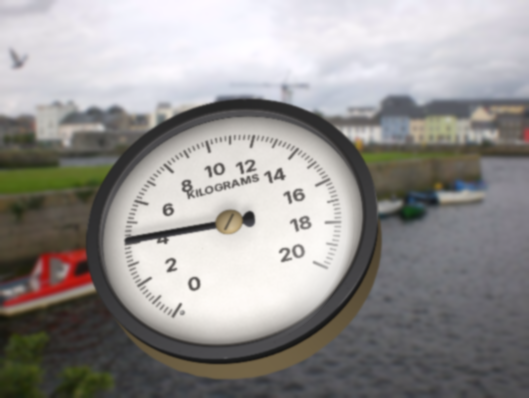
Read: 4 (kg)
